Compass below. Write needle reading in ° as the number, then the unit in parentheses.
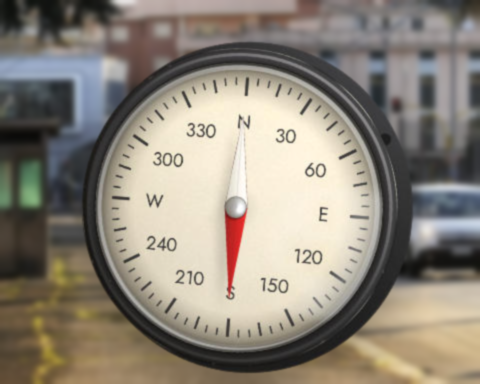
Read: 180 (°)
